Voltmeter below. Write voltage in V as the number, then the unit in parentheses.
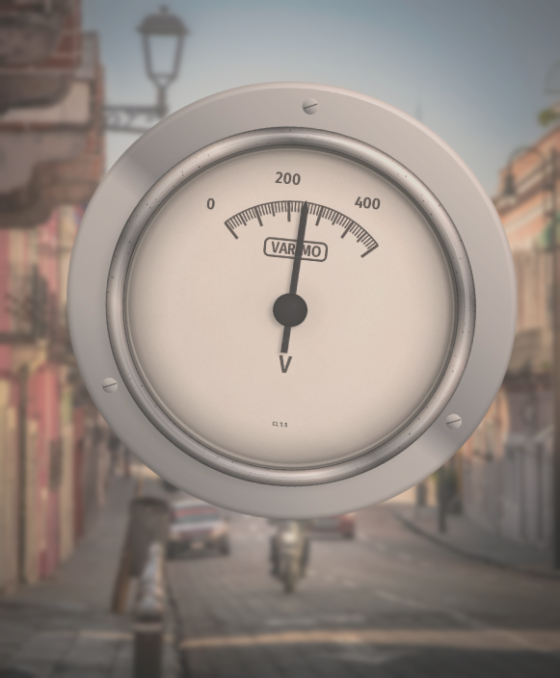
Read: 250 (V)
